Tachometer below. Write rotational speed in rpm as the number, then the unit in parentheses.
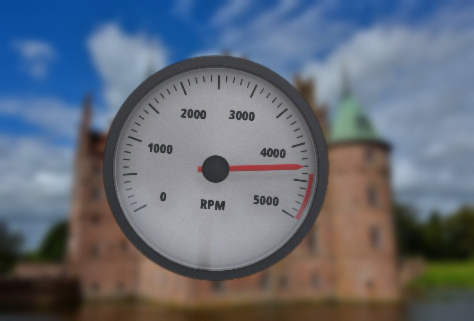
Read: 4300 (rpm)
